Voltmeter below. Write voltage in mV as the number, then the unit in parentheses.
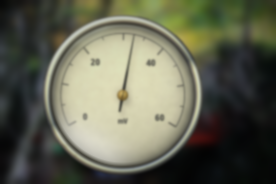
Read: 32.5 (mV)
